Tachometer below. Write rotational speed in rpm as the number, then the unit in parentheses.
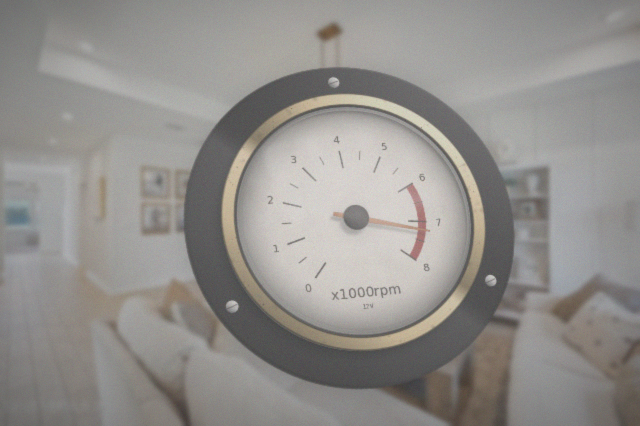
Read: 7250 (rpm)
